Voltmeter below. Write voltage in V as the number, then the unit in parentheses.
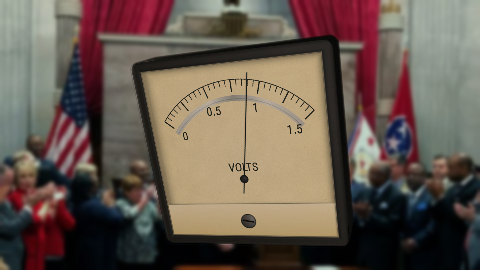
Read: 0.9 (V)
